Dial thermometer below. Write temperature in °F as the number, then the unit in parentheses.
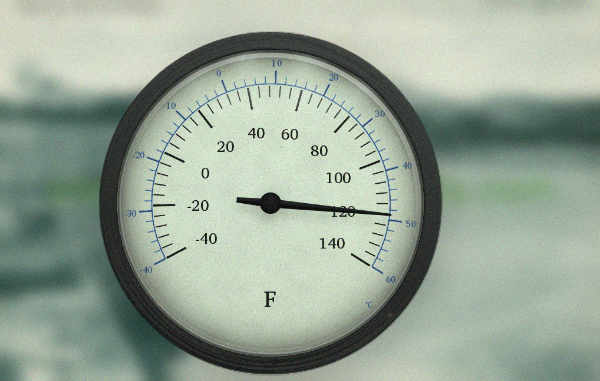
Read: 120 (°F)
